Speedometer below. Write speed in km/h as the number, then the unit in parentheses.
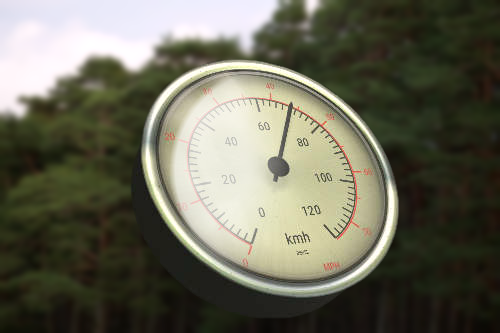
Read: 70 (km/h)
